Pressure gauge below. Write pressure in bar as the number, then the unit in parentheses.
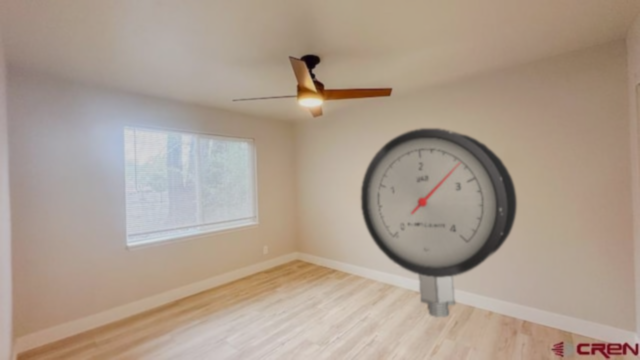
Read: 2.7 (bar)
